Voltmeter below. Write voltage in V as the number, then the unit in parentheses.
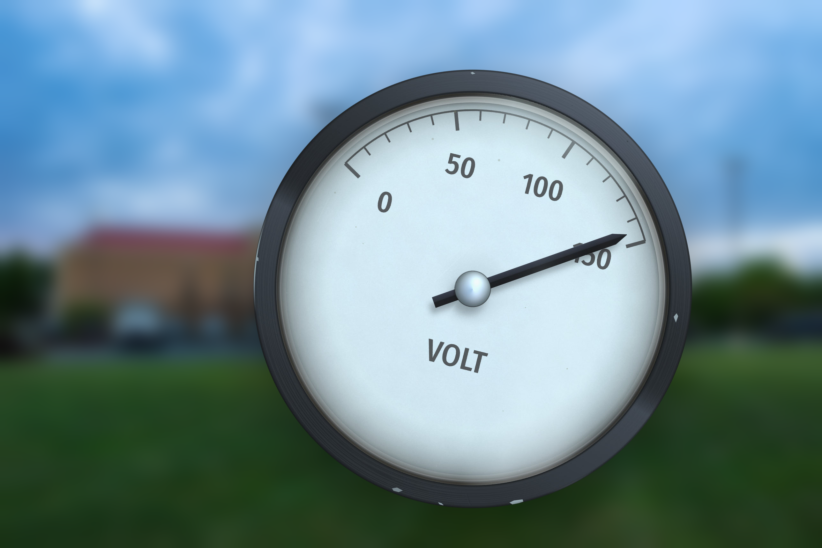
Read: 145 (V)
